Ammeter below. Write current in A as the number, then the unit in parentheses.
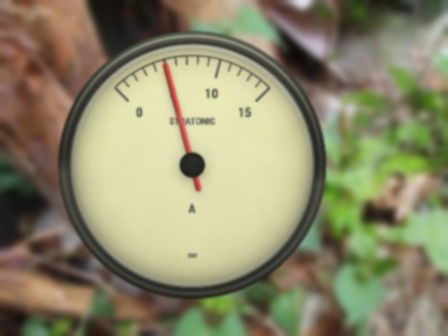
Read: 5 (A)
